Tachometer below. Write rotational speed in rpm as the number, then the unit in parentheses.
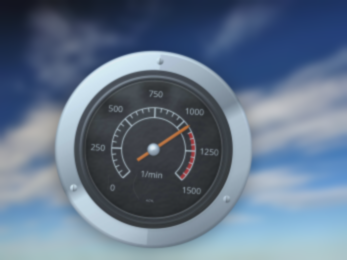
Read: 1050 (rpm)
